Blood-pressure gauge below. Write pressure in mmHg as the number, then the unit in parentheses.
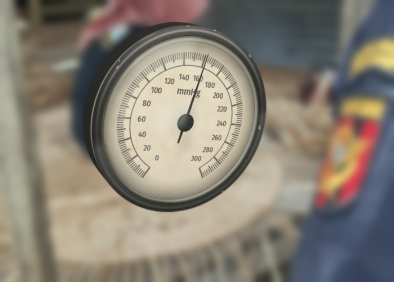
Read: 160 (mmHg)
